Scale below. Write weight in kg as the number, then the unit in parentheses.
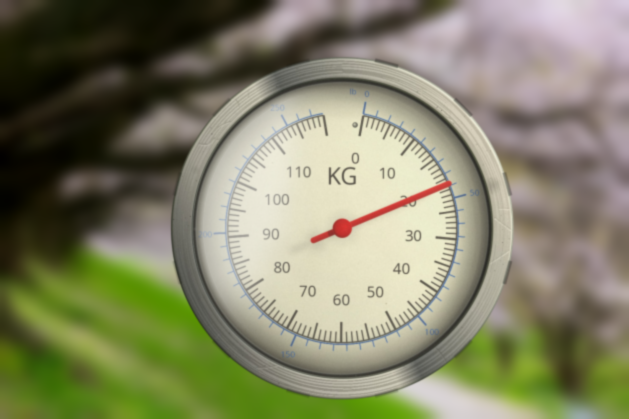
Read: 20 (kg)
